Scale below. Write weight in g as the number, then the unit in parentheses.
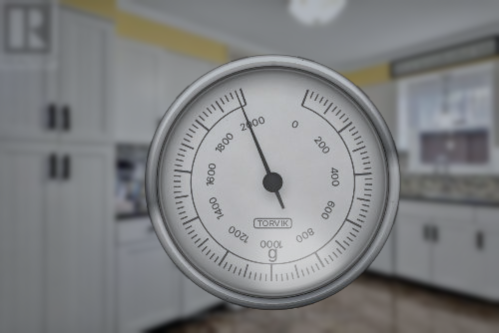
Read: 1980 (g)
